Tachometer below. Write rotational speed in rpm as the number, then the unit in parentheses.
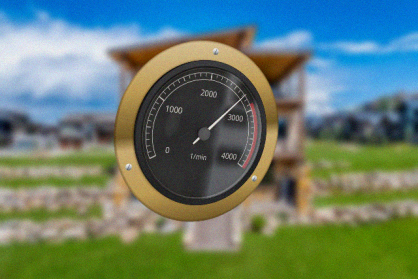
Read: 2700 (rpm)
